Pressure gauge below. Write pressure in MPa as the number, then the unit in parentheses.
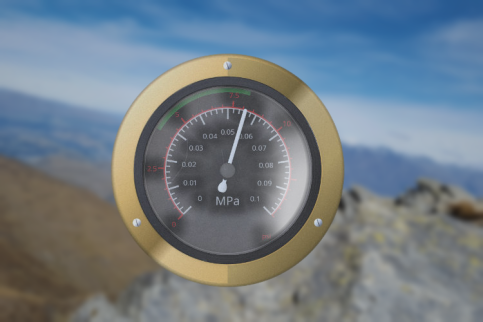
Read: 0.056 (MPa)
